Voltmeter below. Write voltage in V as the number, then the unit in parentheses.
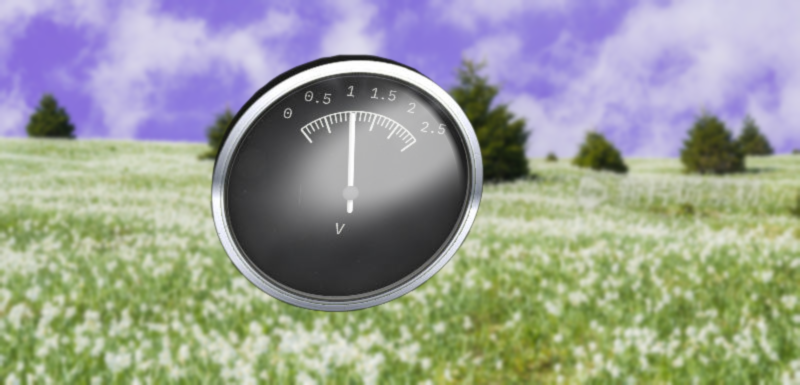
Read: 1 (V)
